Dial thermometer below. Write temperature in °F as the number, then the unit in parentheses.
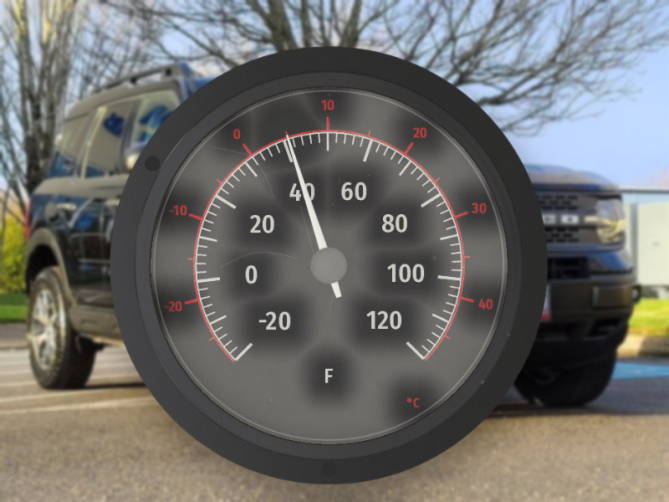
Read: 41 (°F)
